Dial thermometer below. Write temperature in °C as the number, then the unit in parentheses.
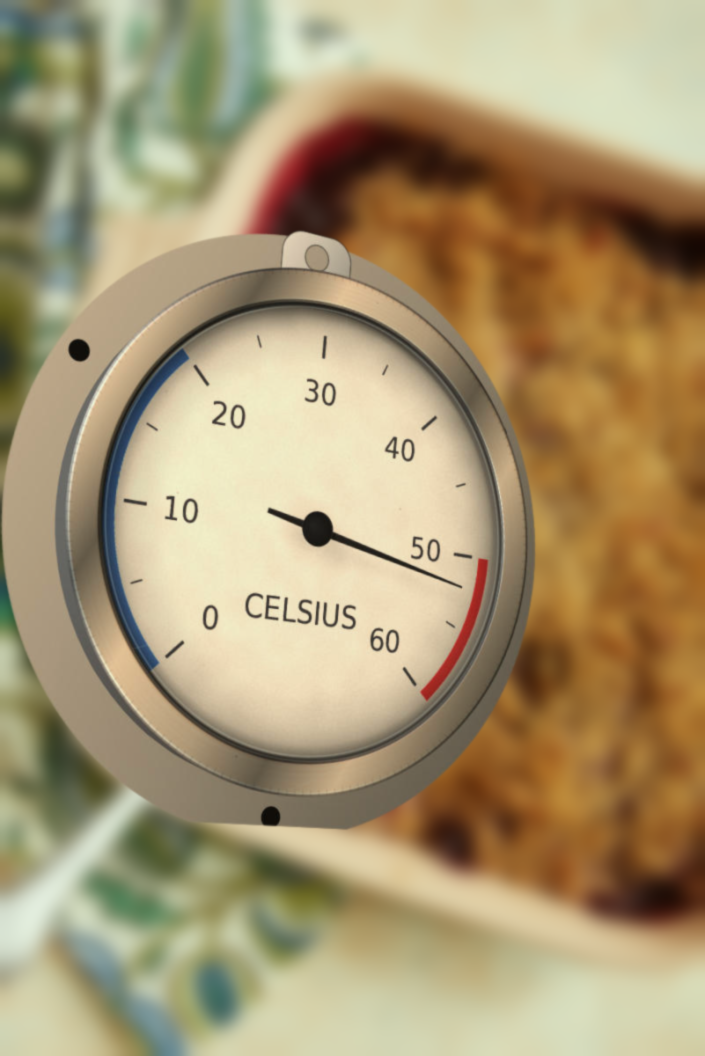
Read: 52.5 (°C)
